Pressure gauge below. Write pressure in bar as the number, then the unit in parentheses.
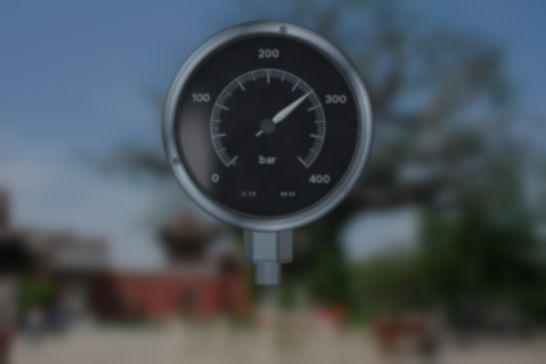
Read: 275 (bar)
